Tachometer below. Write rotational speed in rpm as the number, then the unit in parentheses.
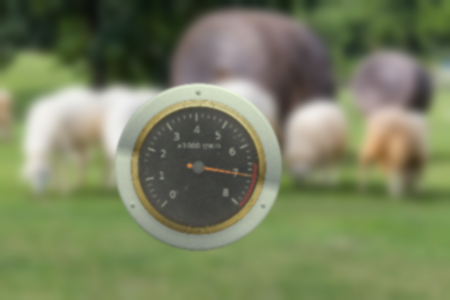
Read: 7000 (rpm)
